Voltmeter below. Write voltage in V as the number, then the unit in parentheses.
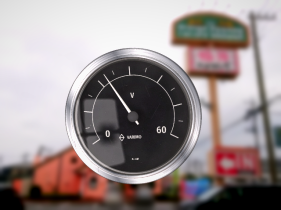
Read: 22.5 (V)
